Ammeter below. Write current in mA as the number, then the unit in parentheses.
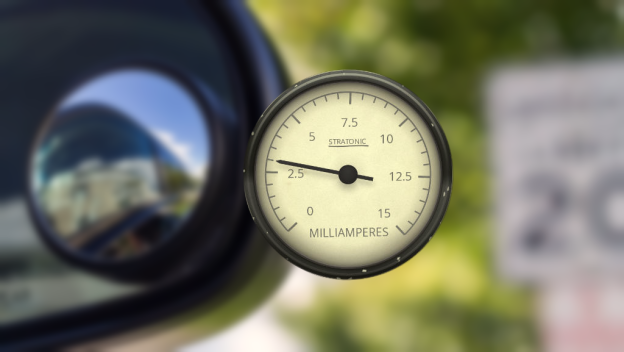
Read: 3 (mA)
